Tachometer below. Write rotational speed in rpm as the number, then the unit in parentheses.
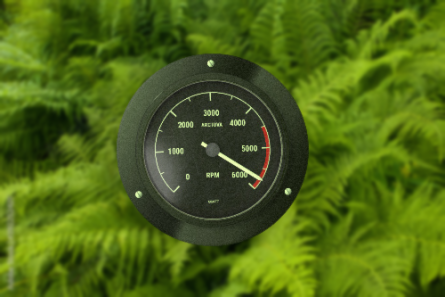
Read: 5750 (rpm)
